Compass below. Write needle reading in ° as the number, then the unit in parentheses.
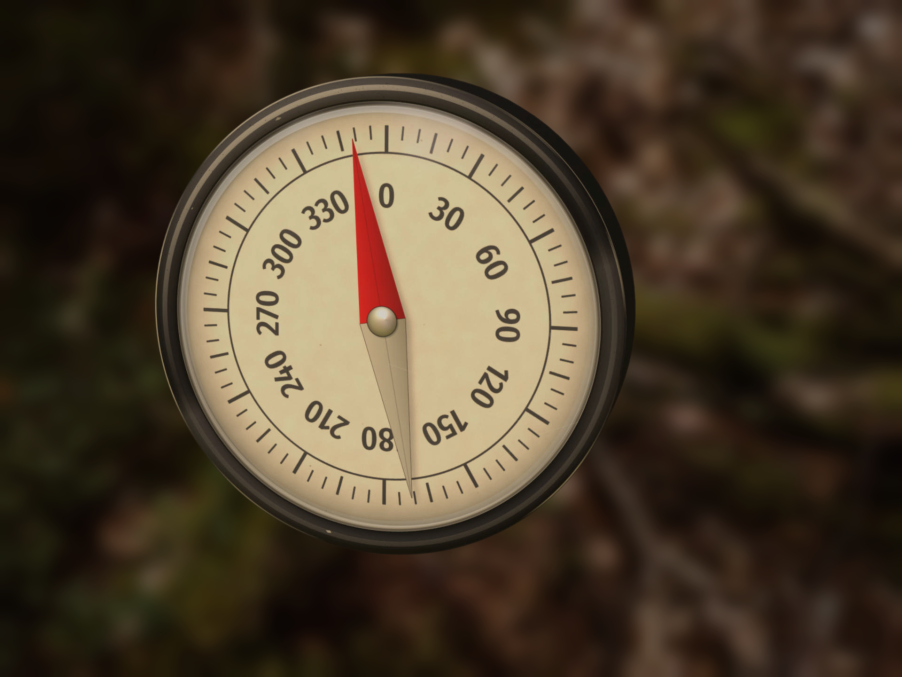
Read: 350 (°)
